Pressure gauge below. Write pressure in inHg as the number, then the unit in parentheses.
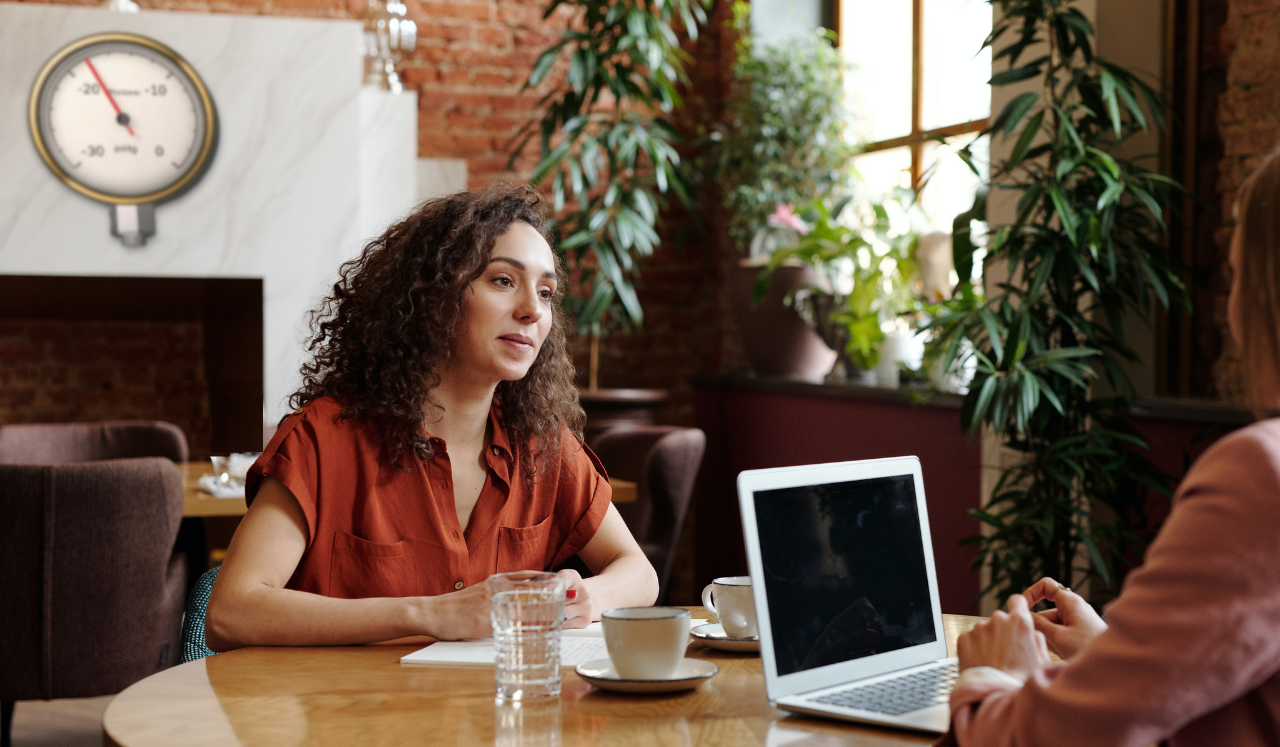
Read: -18 (inHg)
